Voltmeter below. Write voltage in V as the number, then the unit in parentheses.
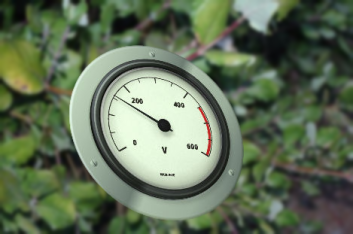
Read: 150 (V)
